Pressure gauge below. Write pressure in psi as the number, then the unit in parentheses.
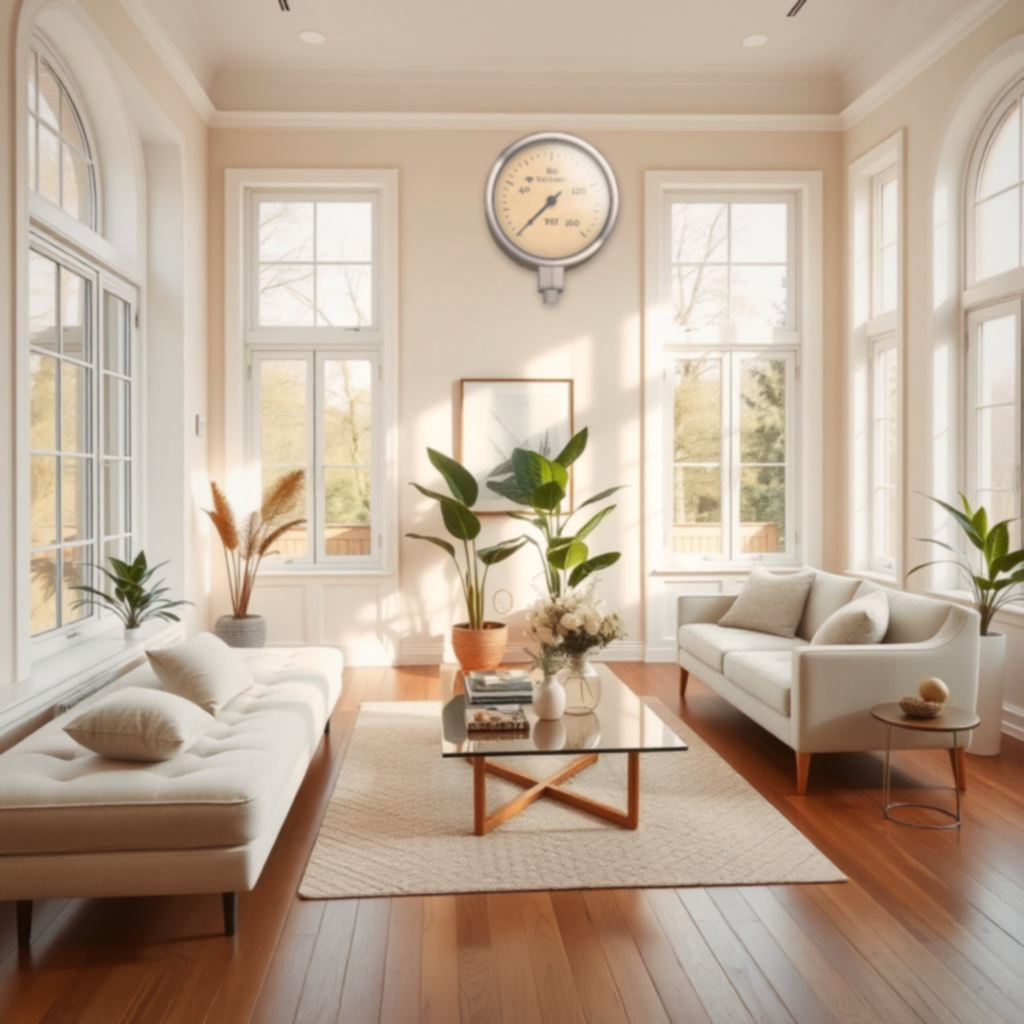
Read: 0 (psi)
